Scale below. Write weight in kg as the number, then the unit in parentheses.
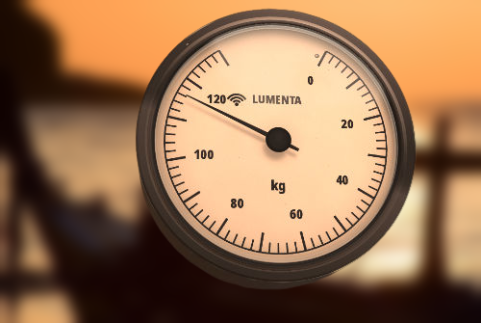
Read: 116 (kg)
